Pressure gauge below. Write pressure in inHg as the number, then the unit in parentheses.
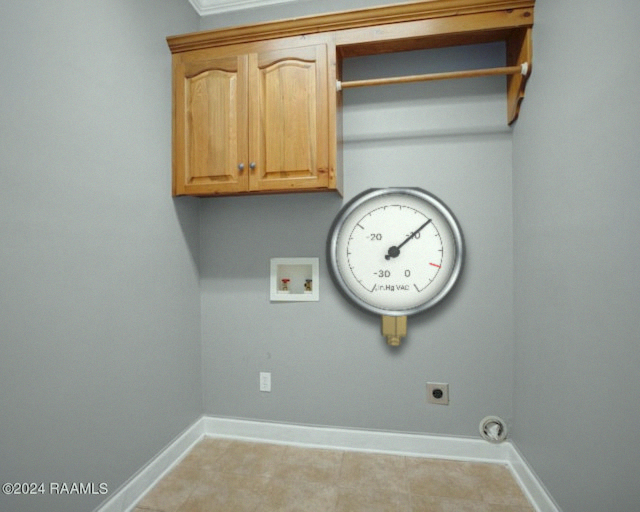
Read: -10 (inHg)
